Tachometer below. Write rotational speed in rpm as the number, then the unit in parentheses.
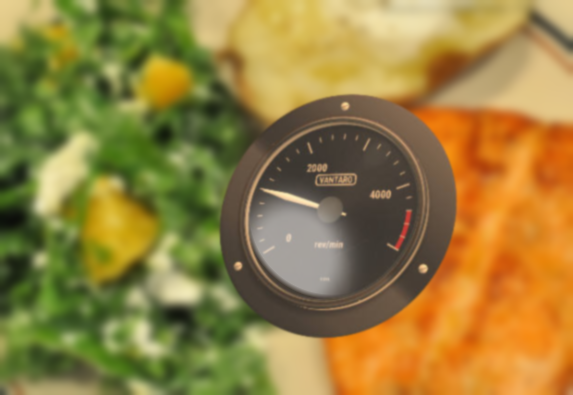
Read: 1000 (rpm)
